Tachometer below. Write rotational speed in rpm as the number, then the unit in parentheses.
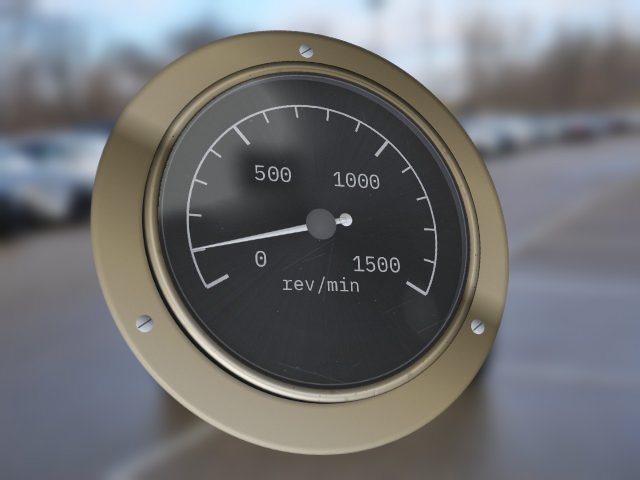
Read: 100 (rpm)
